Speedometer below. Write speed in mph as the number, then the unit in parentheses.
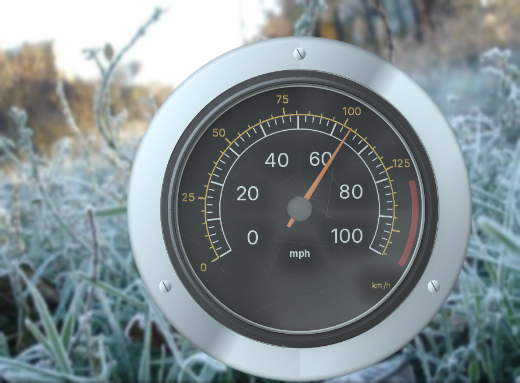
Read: 64 (mph)
